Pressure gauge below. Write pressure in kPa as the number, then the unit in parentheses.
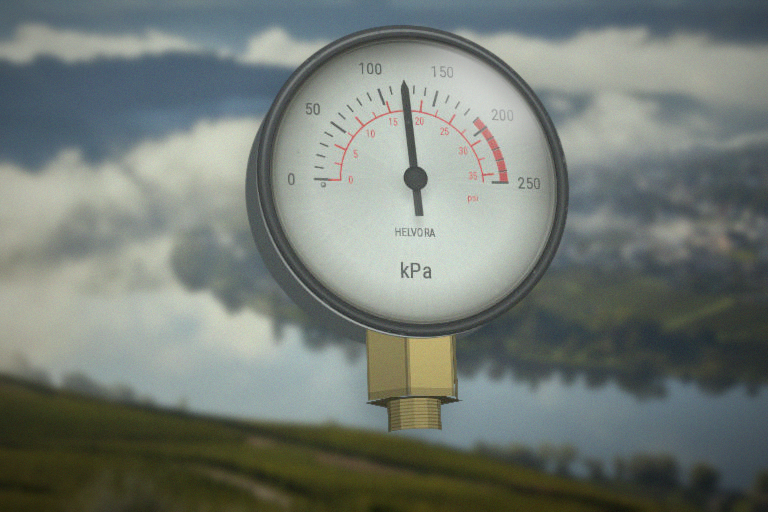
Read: 120 (kPa)
